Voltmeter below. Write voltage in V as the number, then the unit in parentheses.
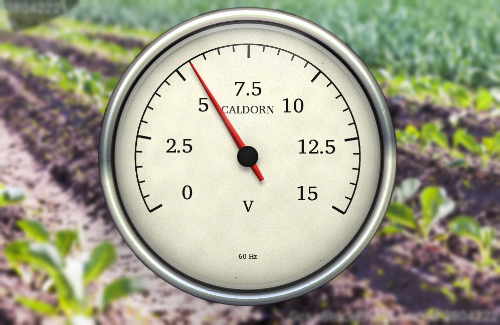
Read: 5.5 (V)
